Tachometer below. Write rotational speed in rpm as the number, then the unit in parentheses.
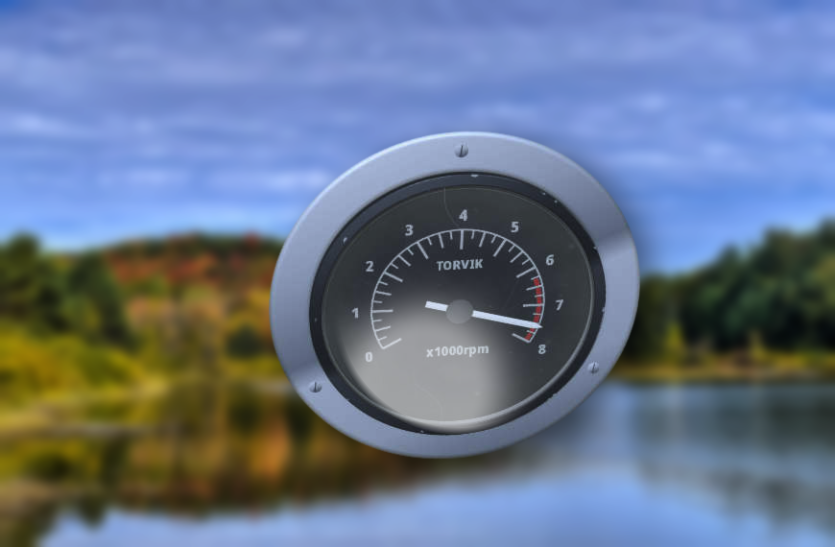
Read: 7500 (rpm)
